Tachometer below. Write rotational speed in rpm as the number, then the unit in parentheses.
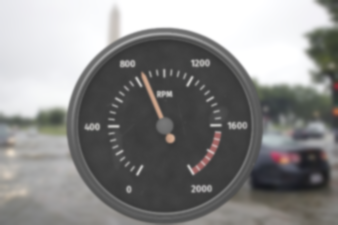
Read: 850 (rpm)
